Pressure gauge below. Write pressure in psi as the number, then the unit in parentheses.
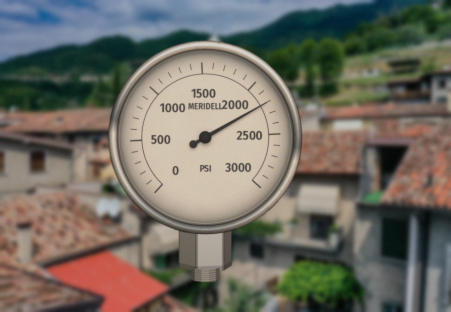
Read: 2200 (psi)
